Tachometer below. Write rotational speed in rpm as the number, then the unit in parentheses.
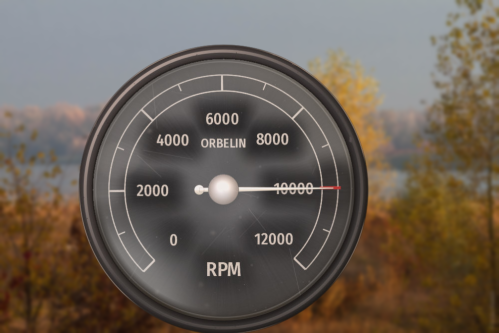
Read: 10000 (rpm)
